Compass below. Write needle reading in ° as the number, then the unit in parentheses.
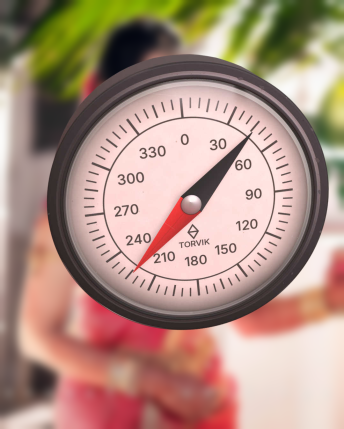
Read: 225 (°)
